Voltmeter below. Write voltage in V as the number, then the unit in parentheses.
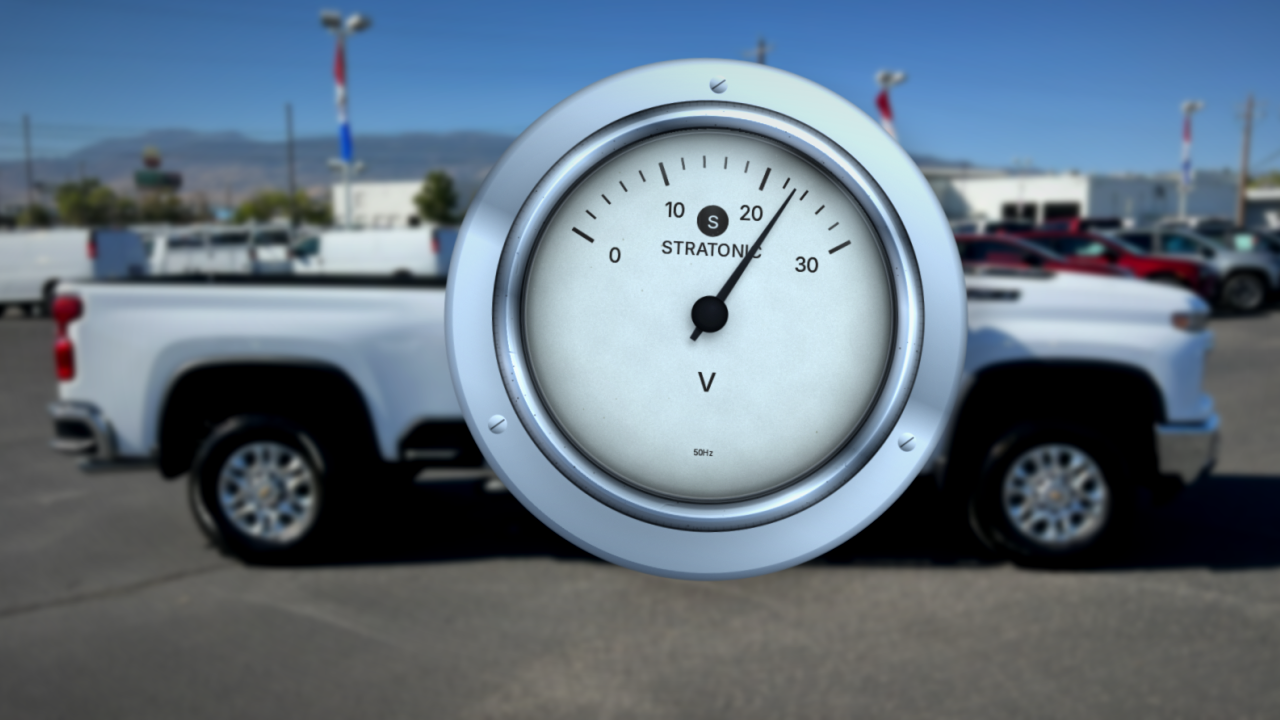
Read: 23 (V)
